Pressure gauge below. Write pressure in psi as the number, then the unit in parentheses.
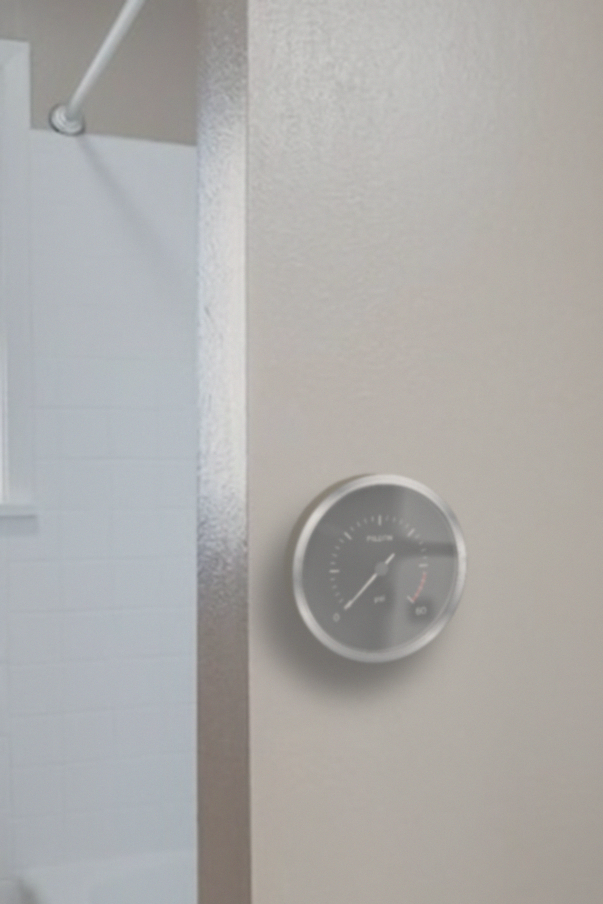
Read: 0 (psi)
